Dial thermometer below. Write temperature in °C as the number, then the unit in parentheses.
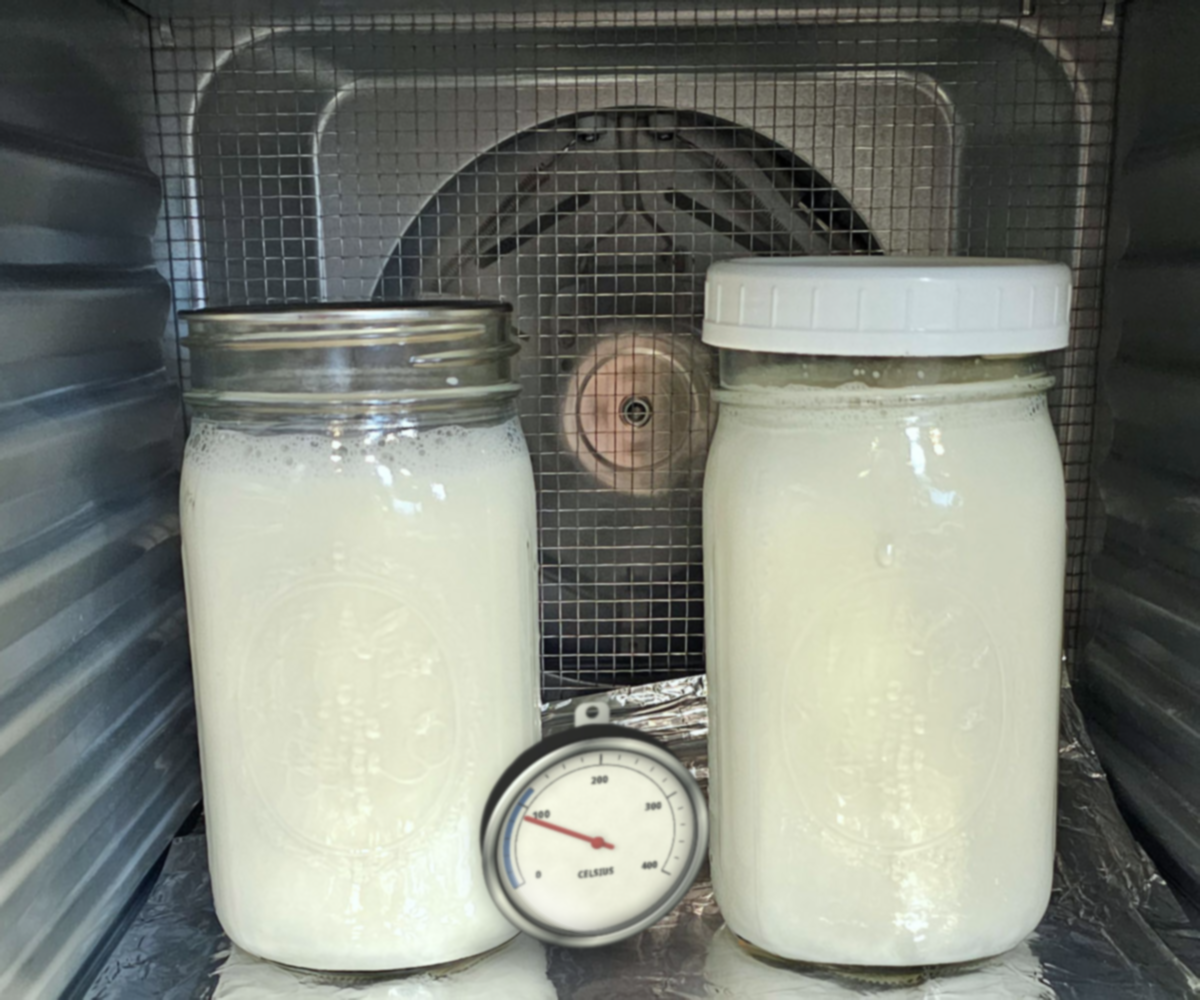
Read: 90 (°C)
